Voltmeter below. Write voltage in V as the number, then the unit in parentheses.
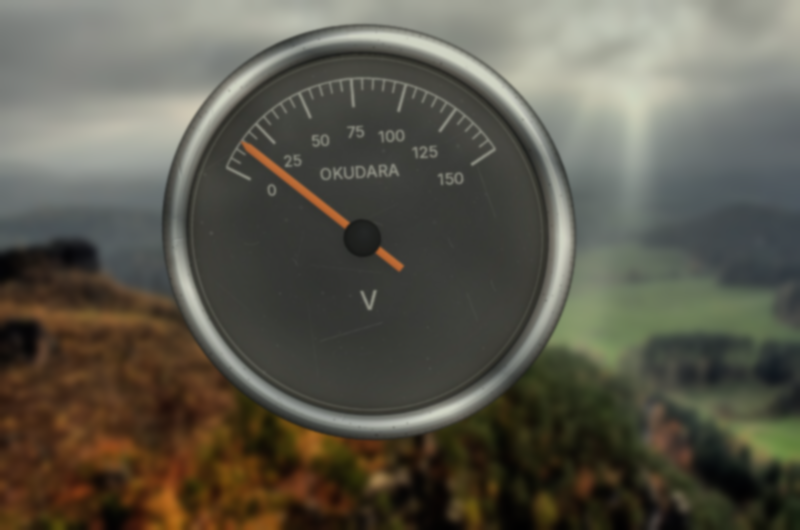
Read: 15 (V)
